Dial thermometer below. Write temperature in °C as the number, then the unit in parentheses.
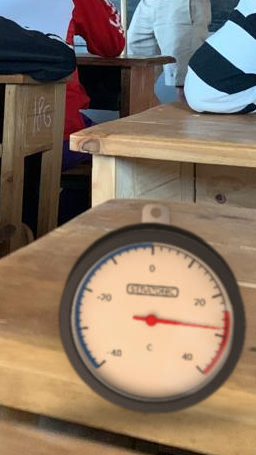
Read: 28 (°C)
